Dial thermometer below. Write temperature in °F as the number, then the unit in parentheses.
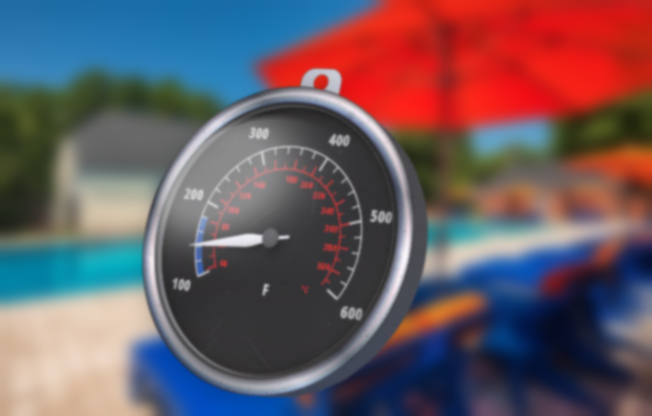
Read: 140 (°F)
